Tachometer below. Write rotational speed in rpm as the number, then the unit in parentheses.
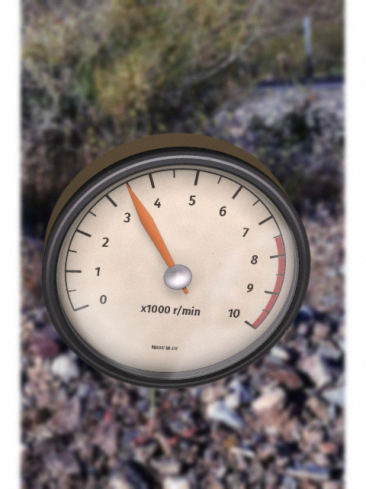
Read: 3500 (rpm)
